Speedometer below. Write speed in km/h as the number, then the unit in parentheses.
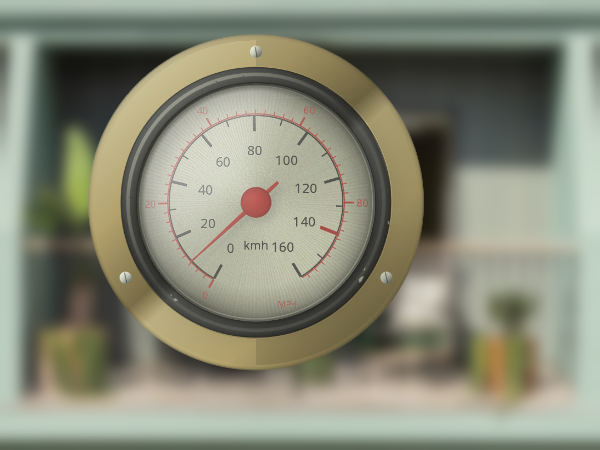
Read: 10 (km/h)
